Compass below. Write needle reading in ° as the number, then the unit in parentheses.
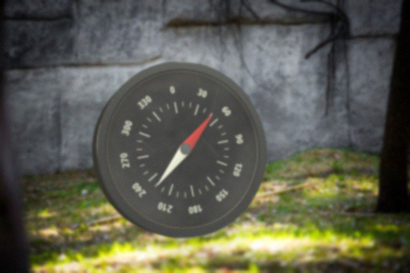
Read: 50 (°)
